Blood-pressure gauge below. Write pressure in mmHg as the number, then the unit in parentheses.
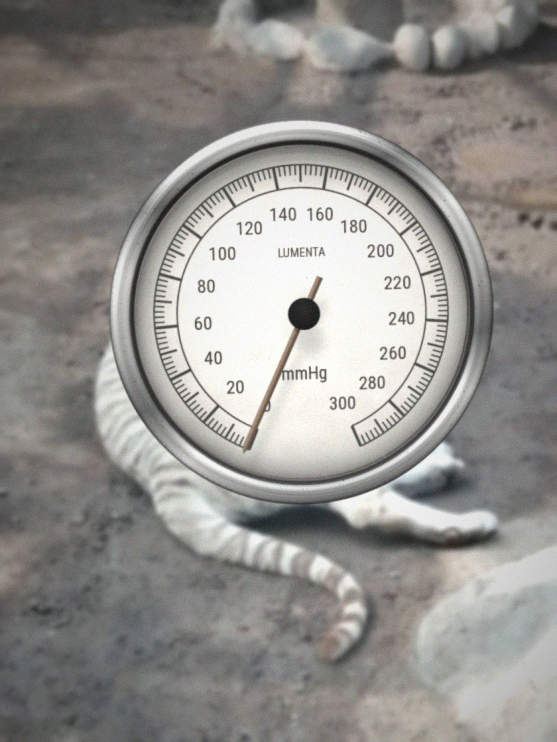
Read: 2 (mmHg)
